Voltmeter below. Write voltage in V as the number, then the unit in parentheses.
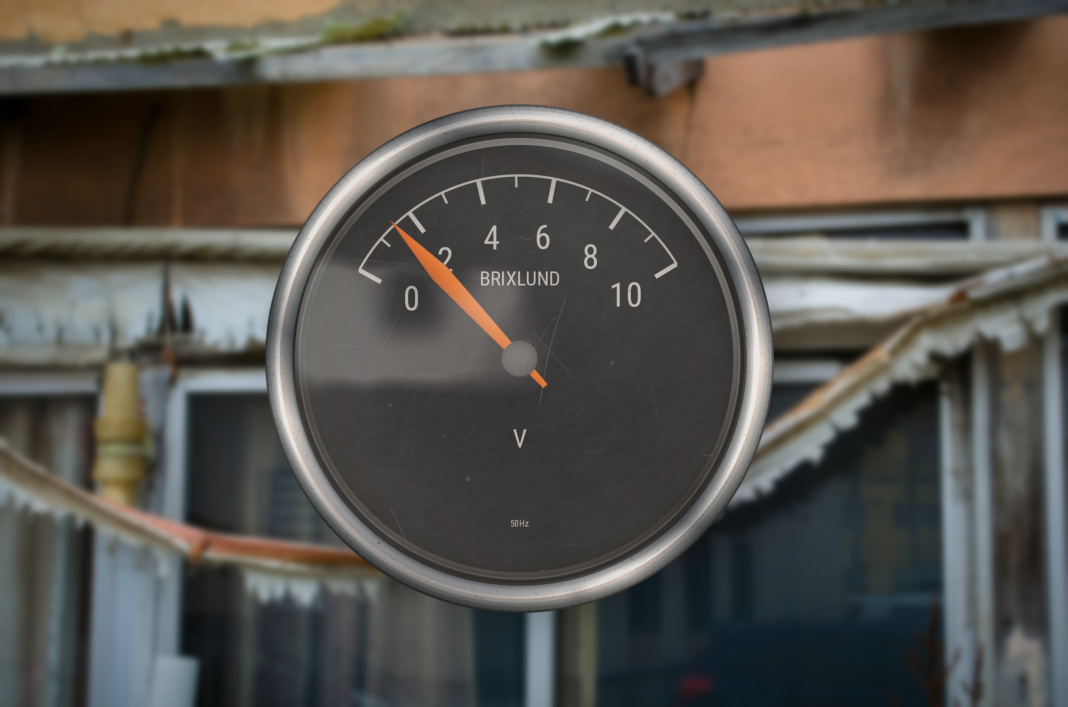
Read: 1.5 (V)
